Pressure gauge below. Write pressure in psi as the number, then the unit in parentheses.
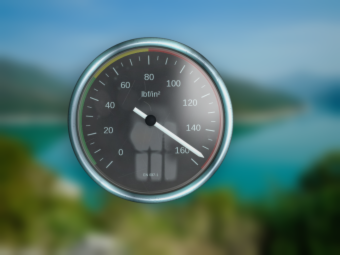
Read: 155 (psi)
